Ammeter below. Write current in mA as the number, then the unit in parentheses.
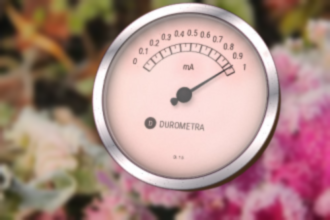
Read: 0.95 (mA)
